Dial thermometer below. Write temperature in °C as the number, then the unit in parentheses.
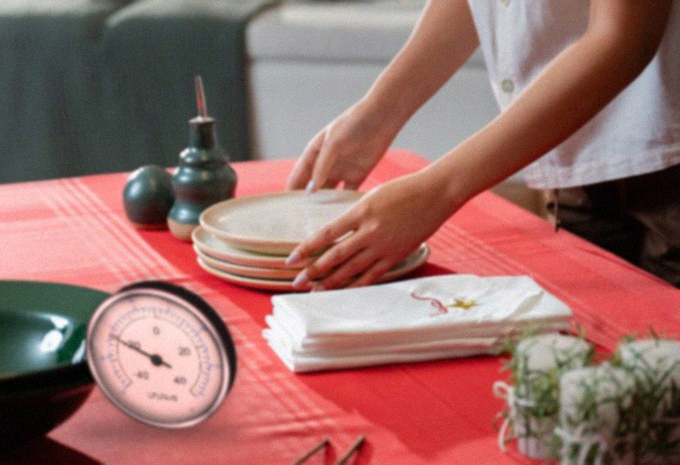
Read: -20 (°C)
